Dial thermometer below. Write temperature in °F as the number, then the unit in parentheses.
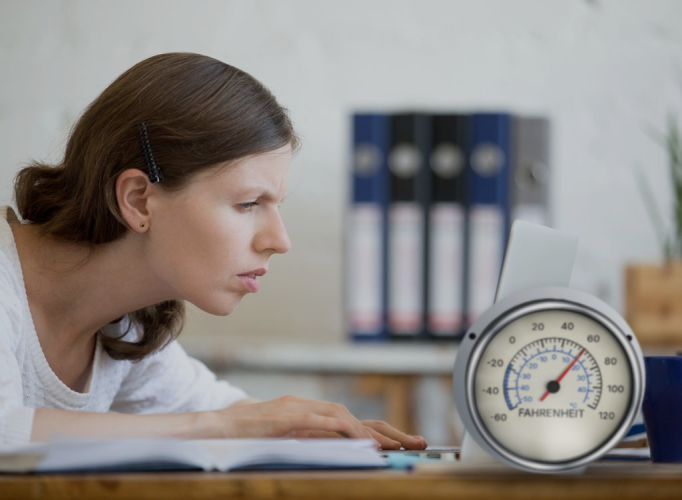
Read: 60 (°F)
